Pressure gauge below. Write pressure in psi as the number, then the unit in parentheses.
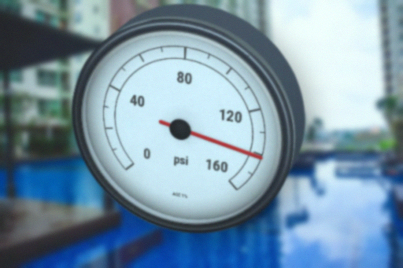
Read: 140 (psi)
